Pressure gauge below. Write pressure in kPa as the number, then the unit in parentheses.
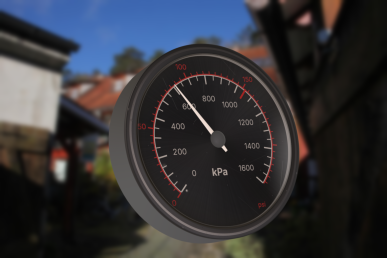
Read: 600 (kPa)
